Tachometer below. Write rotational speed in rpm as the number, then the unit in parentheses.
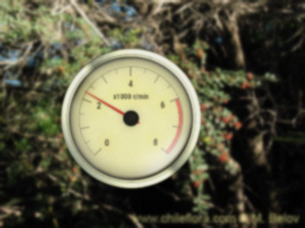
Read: 2250 (rpm)
